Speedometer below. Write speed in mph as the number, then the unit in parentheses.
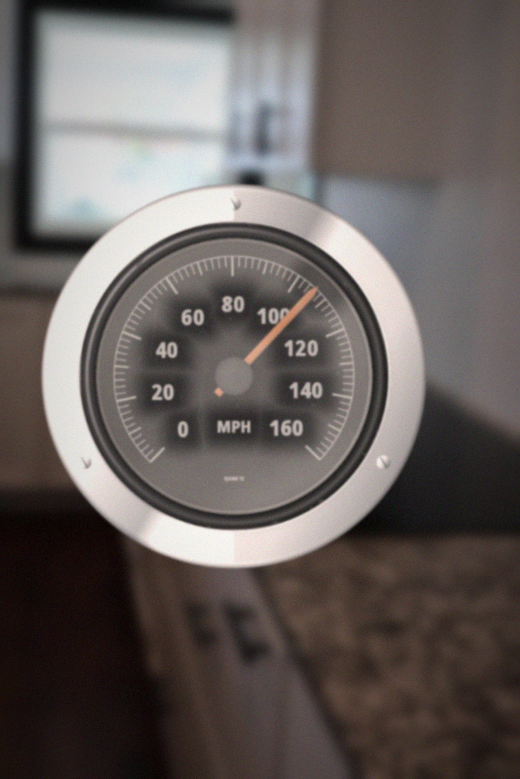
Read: 106 (mph)
